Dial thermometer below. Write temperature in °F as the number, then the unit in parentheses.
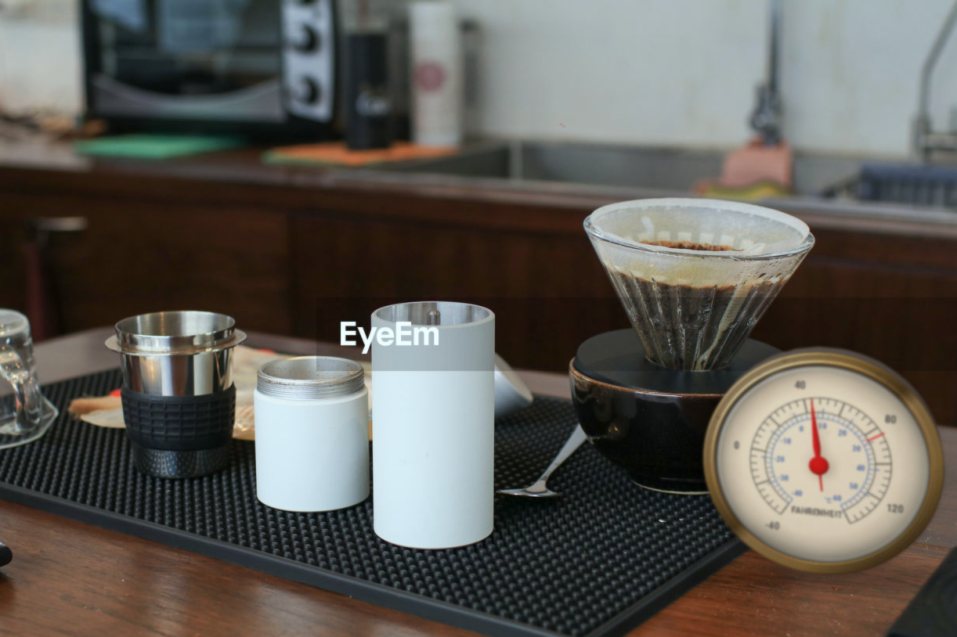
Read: 44 (°F)
